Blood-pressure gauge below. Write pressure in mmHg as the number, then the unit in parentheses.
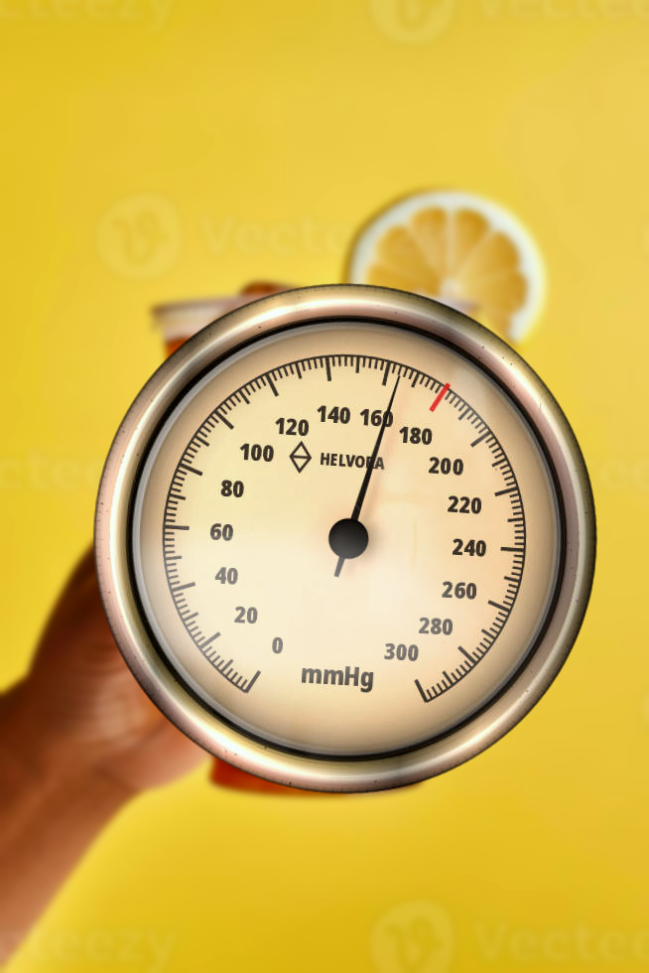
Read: 164 (mmHg)
